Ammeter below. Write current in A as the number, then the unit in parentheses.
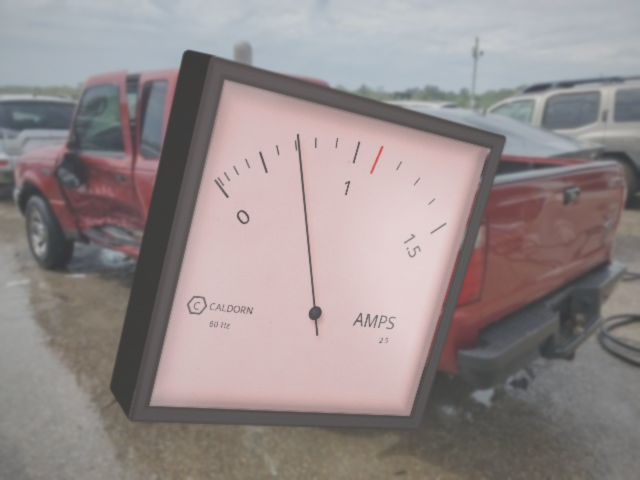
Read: 0.7 (A)
